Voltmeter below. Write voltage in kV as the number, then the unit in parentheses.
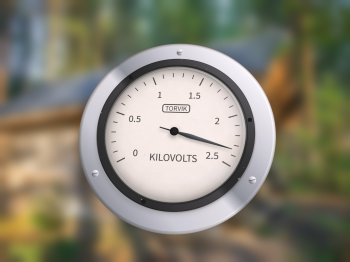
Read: 2.35 (kV)
